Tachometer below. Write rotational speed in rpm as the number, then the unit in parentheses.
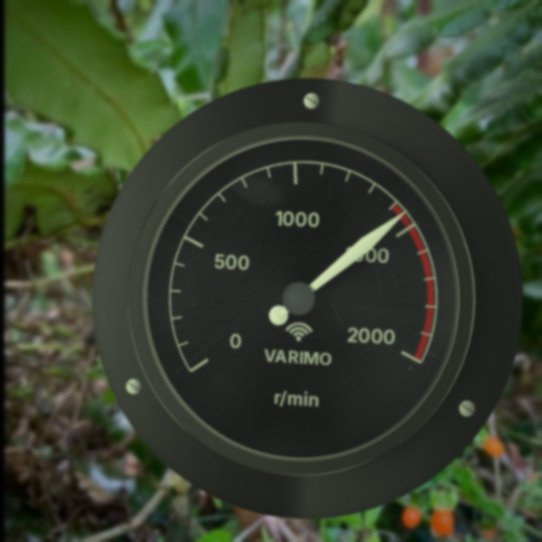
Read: 1450 (rpm)
